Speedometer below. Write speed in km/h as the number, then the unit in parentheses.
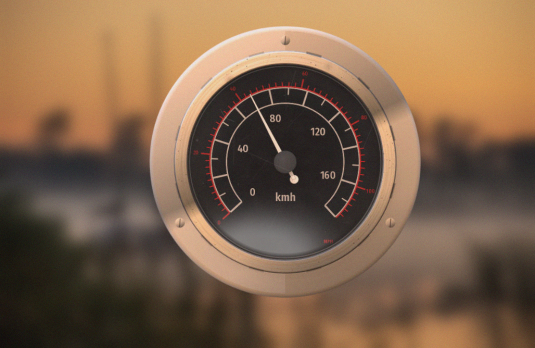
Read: 70 (km/h)
